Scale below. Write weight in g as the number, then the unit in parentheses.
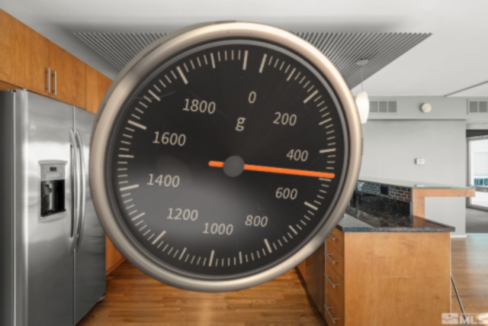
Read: 480 (g)
